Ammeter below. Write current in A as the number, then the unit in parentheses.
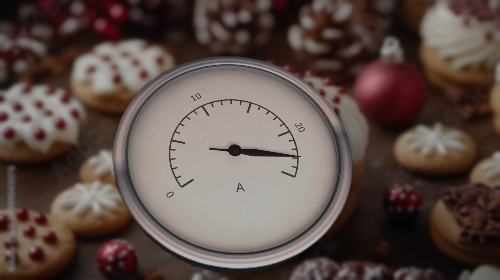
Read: 23 (A)
